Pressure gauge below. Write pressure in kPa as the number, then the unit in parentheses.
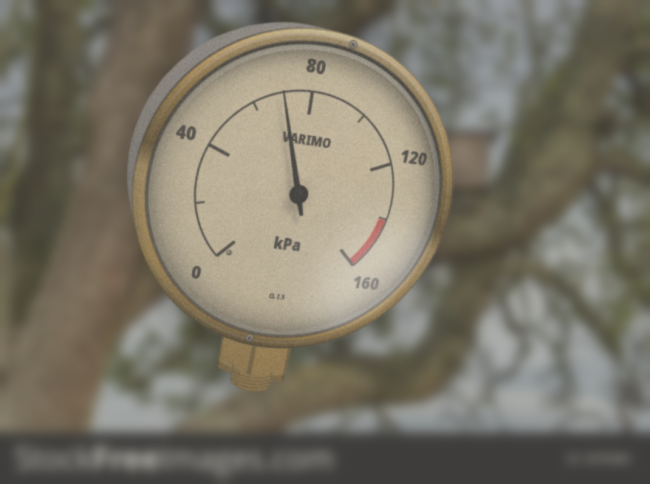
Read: 70 (kPa)
